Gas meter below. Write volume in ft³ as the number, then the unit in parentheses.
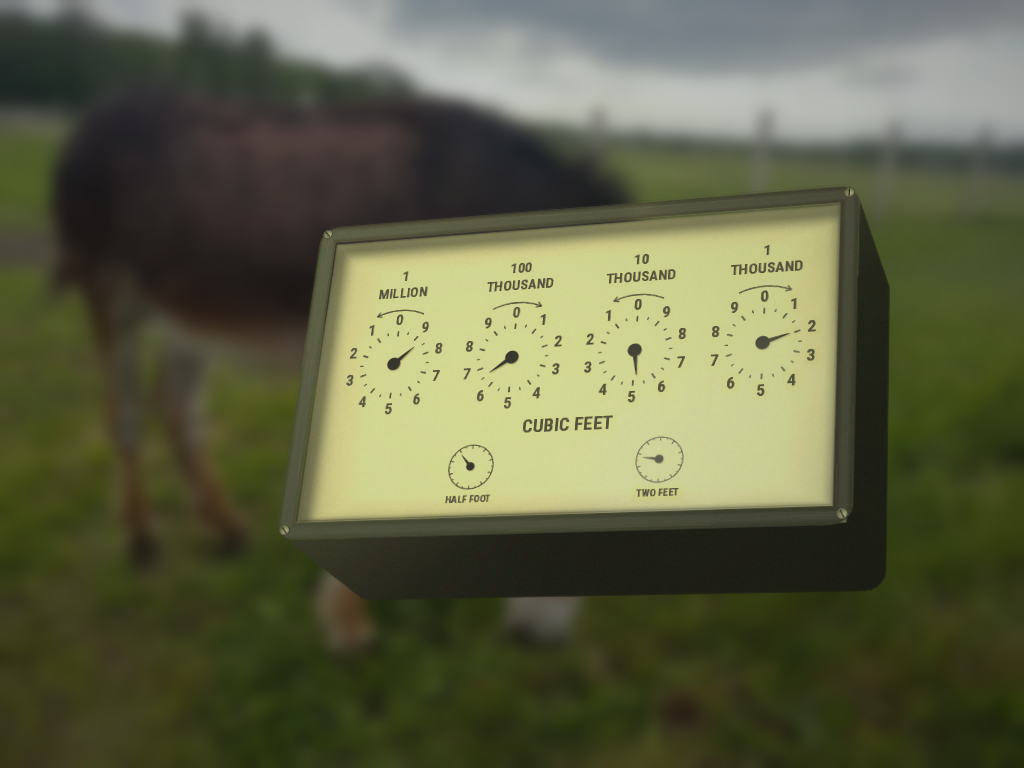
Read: 865200 (ft³)
